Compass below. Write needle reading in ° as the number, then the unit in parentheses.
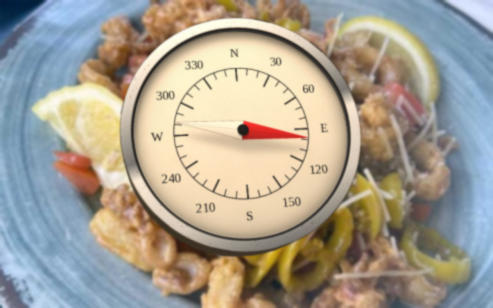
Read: 100 (°)
